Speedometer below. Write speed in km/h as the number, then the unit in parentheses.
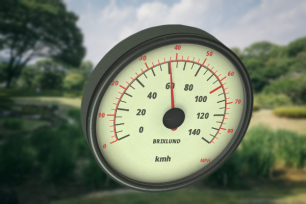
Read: 60 (km/h)
